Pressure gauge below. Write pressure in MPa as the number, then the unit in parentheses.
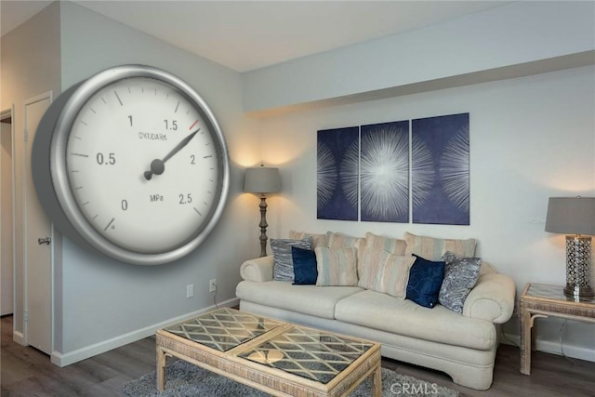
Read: 1.75 (MPa)
